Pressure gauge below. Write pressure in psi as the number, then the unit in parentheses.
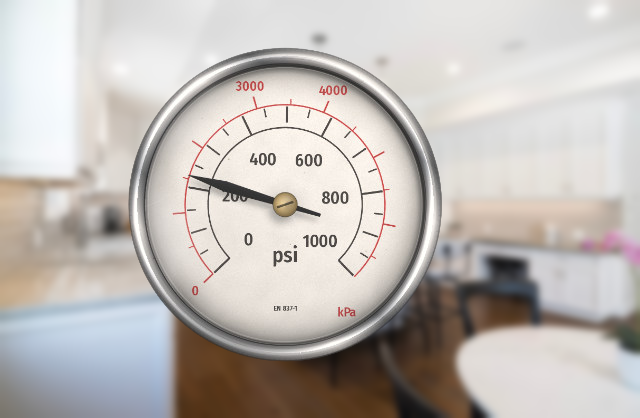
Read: 225 (psi)
